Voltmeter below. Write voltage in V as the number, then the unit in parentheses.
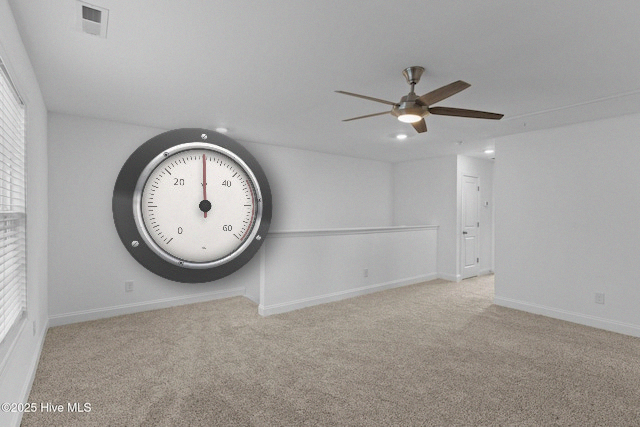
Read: 30 (V)
